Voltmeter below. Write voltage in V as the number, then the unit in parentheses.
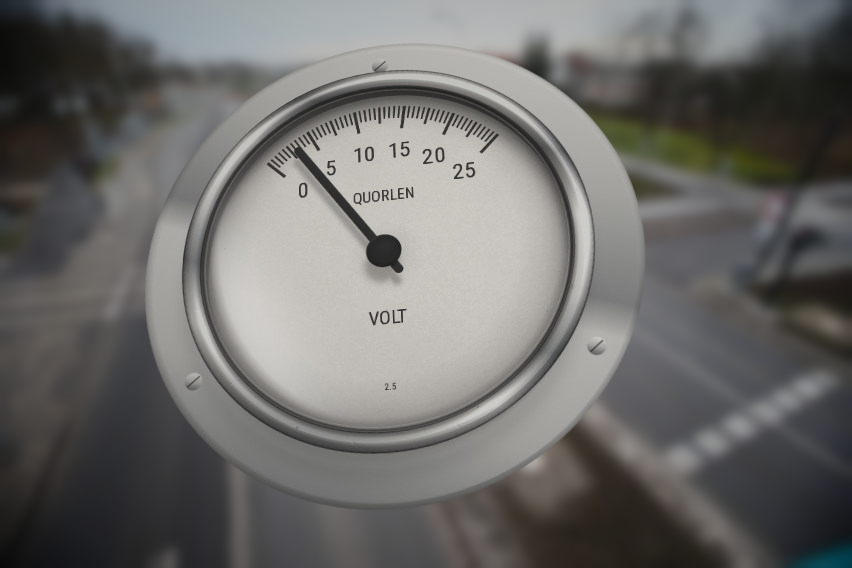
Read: 3 (V)
